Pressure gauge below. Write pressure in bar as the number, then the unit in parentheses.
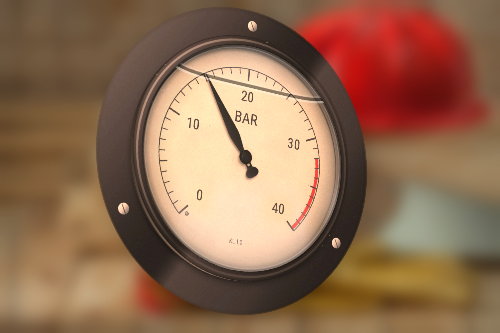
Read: 15 (bar)
